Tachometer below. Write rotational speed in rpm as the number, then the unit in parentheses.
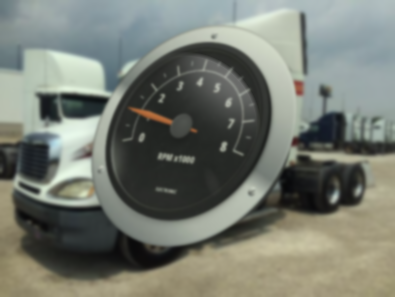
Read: 1000 (rpm)
